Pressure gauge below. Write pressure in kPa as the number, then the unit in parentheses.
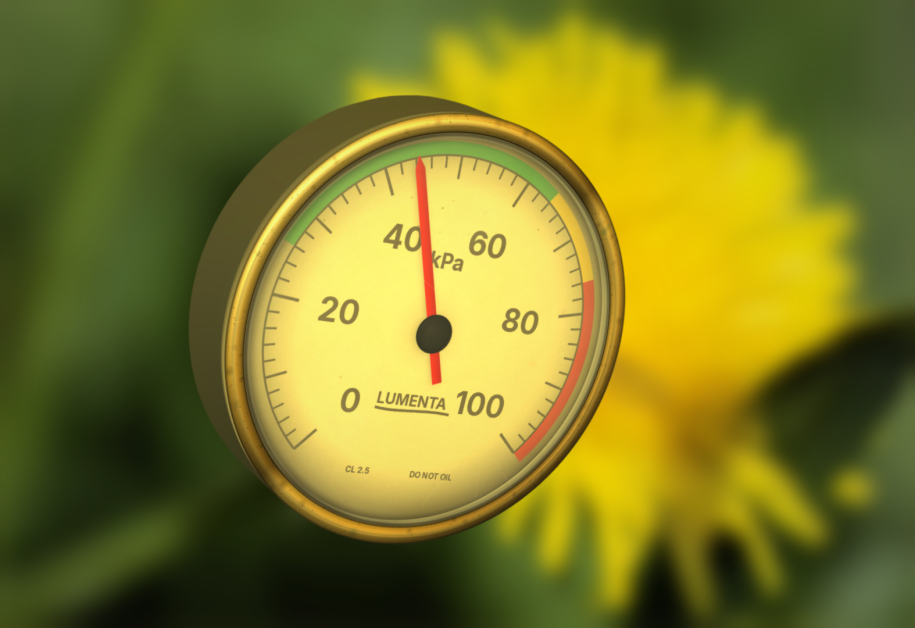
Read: 44 (kPa)
